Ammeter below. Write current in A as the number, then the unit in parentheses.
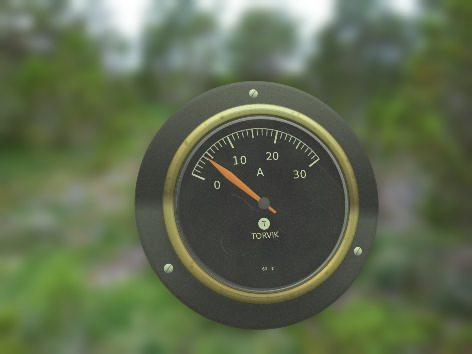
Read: 4 (A)
